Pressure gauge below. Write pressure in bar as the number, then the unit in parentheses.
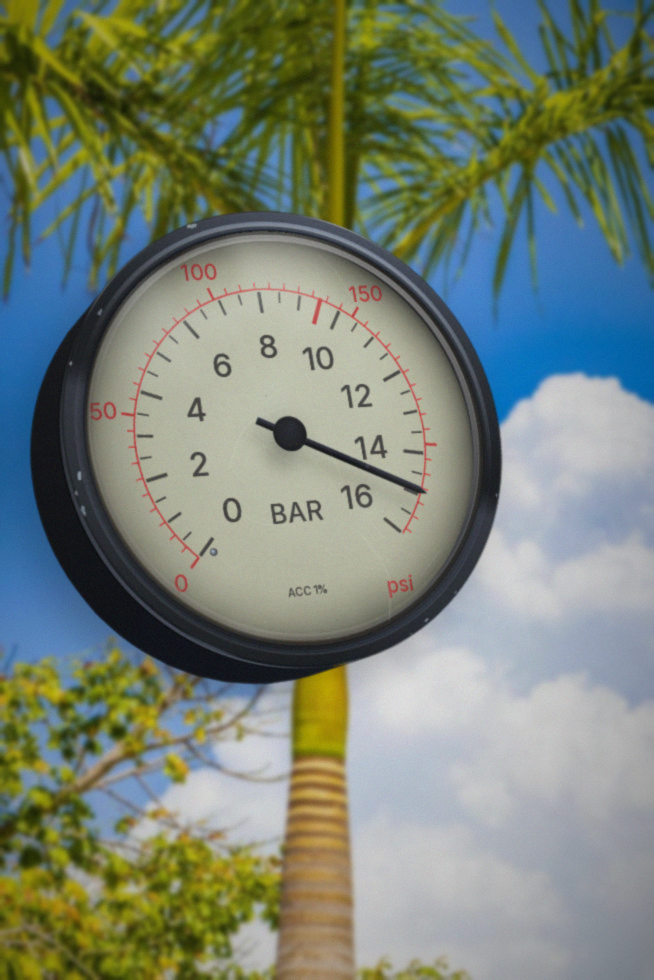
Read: 15 (bar)
